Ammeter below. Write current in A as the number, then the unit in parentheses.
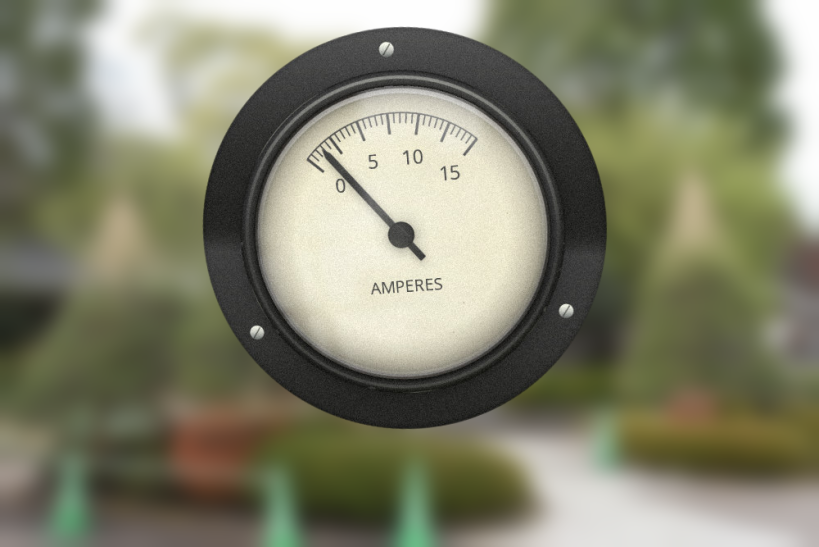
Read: 1.5 (A)
